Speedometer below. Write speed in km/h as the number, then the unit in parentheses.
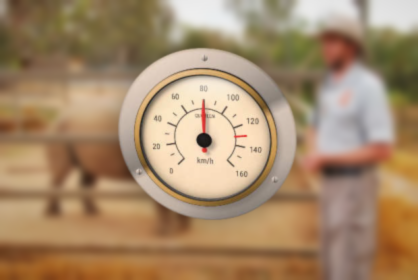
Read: 80 (km/h)
